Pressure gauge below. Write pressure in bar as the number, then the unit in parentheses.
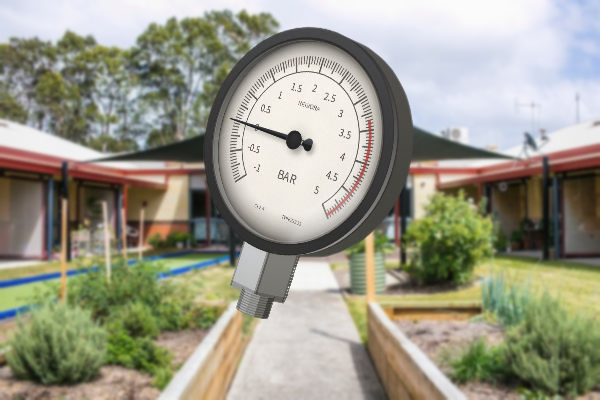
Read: 0 (bar)
